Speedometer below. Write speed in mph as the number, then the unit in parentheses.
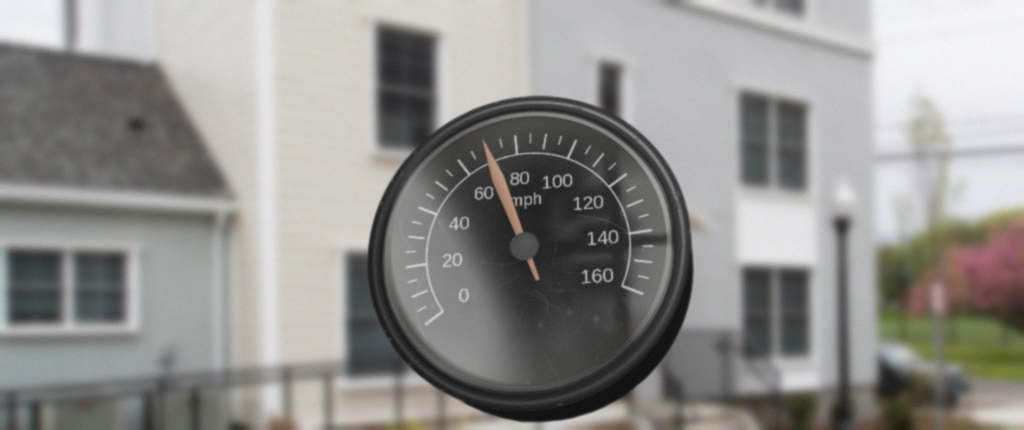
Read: 70 (mph)
